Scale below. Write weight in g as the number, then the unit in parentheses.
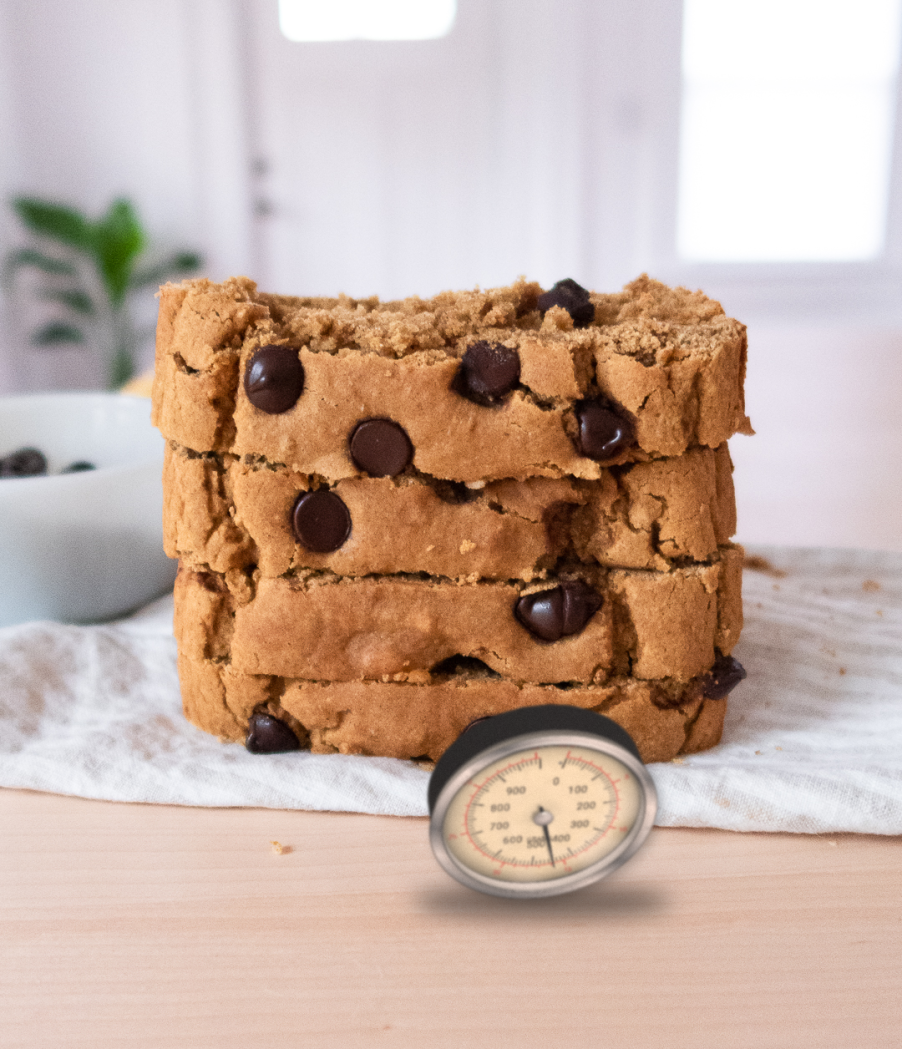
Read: 450 (g)
